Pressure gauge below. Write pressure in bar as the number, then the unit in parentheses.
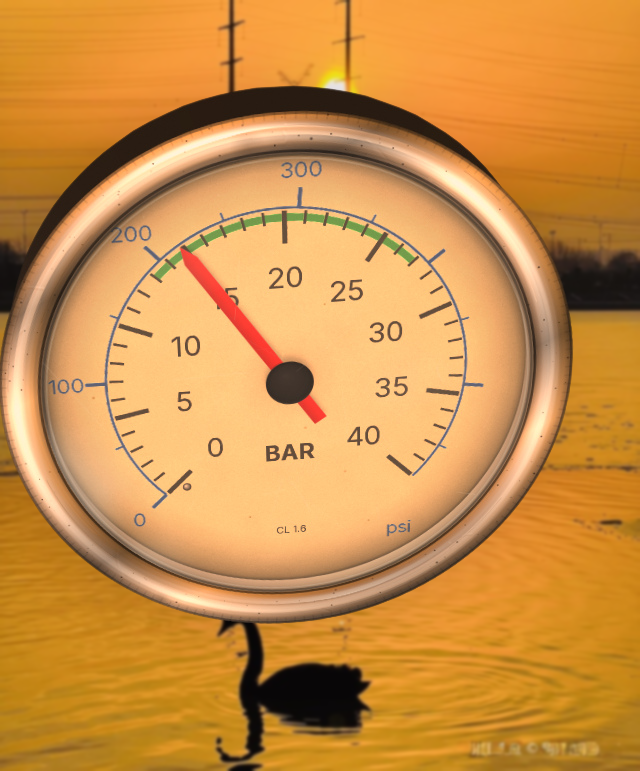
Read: 15 (bar)
